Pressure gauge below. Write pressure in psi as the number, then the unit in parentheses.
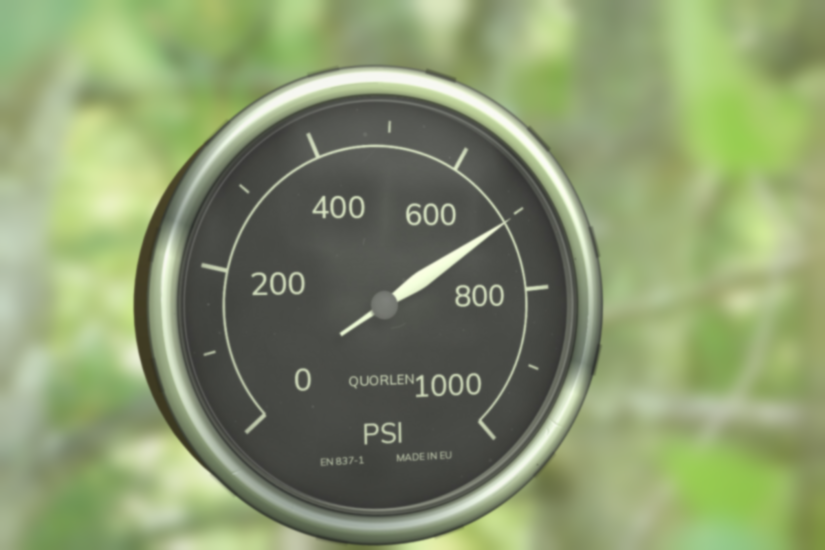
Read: 700 (psi)
